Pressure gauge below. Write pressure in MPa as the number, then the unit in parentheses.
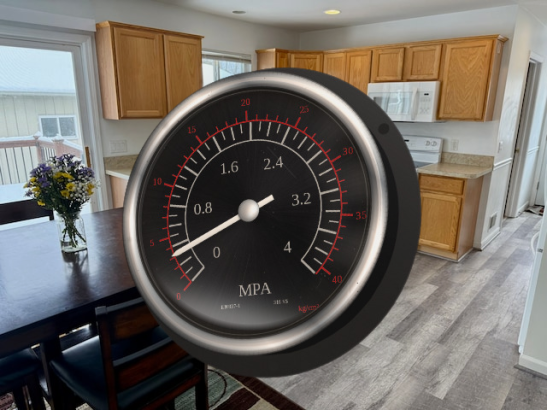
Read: 0.3 (MPa)
